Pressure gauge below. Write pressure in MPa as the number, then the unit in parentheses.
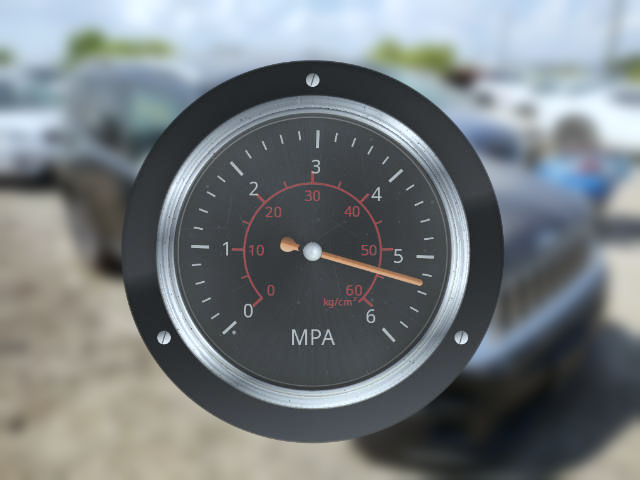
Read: 5.3 (MPa)
